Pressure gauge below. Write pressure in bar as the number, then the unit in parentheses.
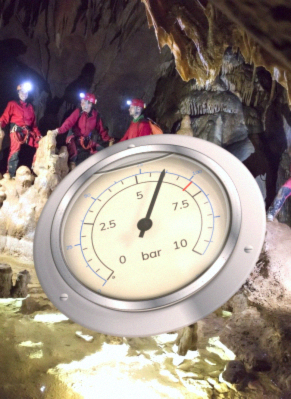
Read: 6 (bar)
